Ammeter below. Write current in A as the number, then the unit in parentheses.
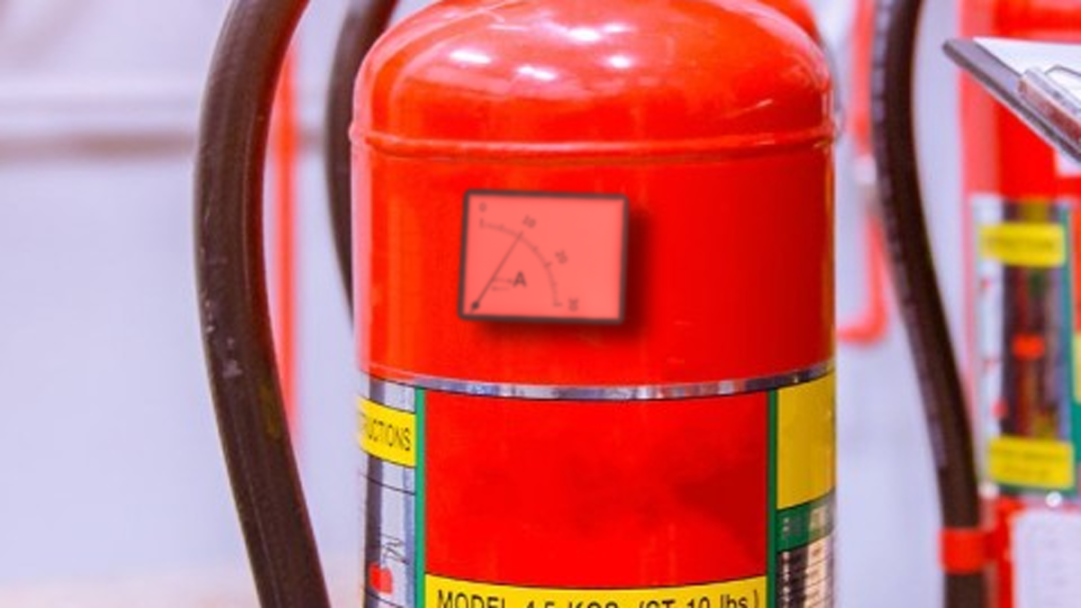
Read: 10 (A)
